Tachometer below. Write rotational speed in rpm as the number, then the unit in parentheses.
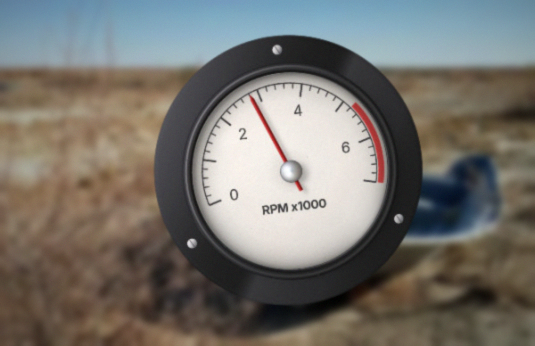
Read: 2800 (rpm)
